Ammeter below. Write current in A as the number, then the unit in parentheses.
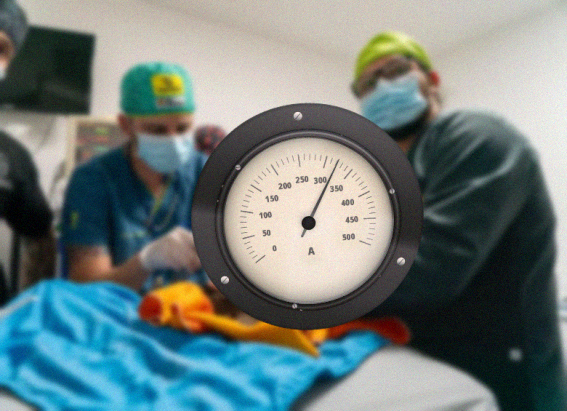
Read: 320 (A)
